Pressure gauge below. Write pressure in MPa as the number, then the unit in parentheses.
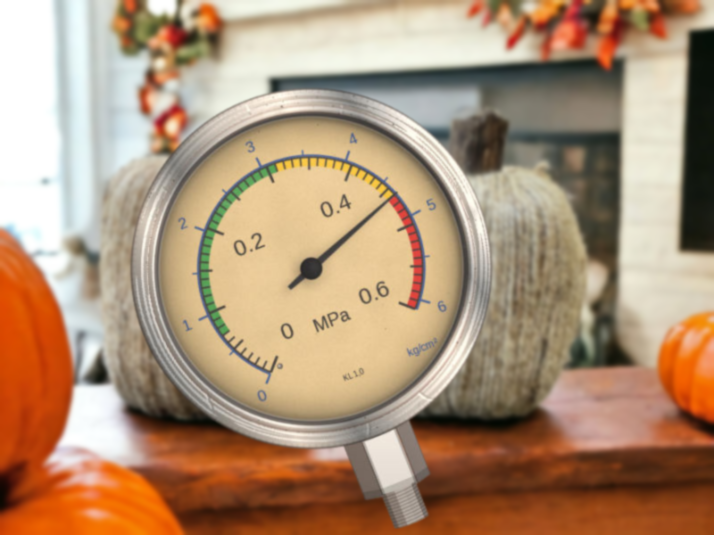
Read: 0.46 (MPa)
